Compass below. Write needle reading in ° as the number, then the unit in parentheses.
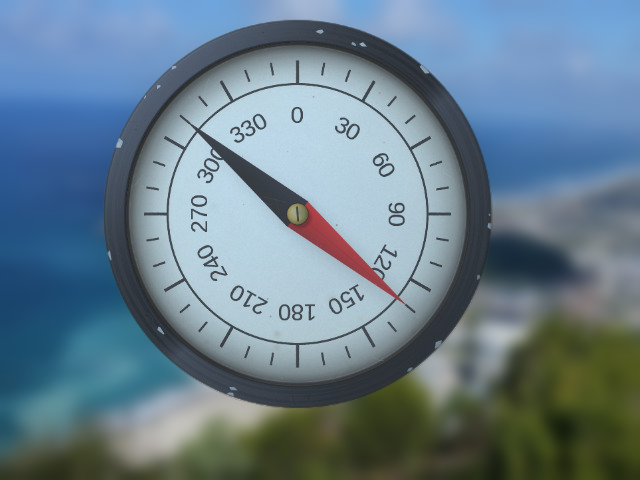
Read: 130 (°)
